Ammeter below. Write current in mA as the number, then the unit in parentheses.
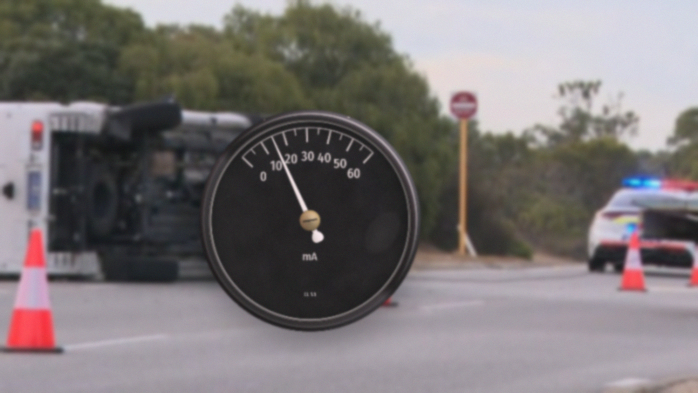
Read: 15 (mA)
